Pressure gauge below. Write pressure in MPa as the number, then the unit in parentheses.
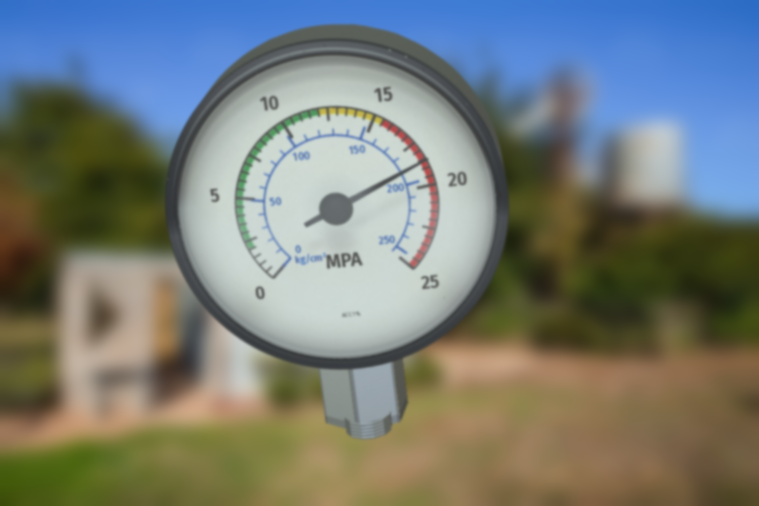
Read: 18.5 (MPa)
